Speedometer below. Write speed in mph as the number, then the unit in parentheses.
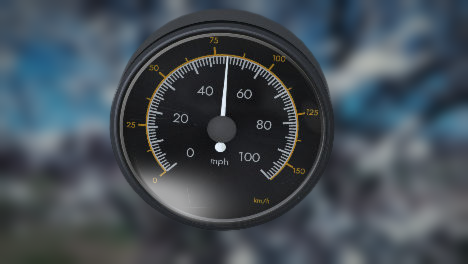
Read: 50 (mph)
